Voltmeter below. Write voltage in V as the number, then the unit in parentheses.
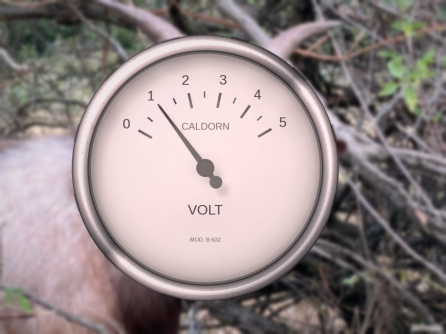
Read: 1 (V)
